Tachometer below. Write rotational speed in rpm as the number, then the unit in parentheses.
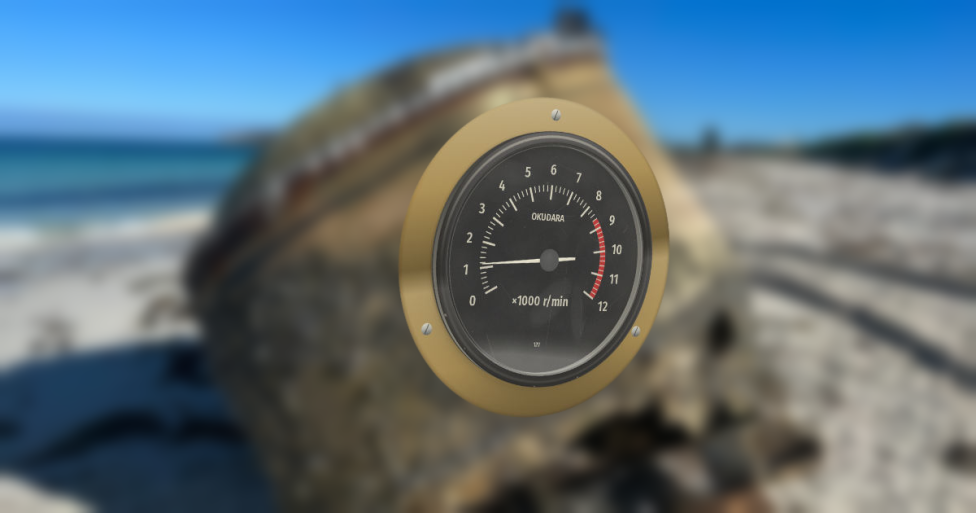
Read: 1200 (rpm)
